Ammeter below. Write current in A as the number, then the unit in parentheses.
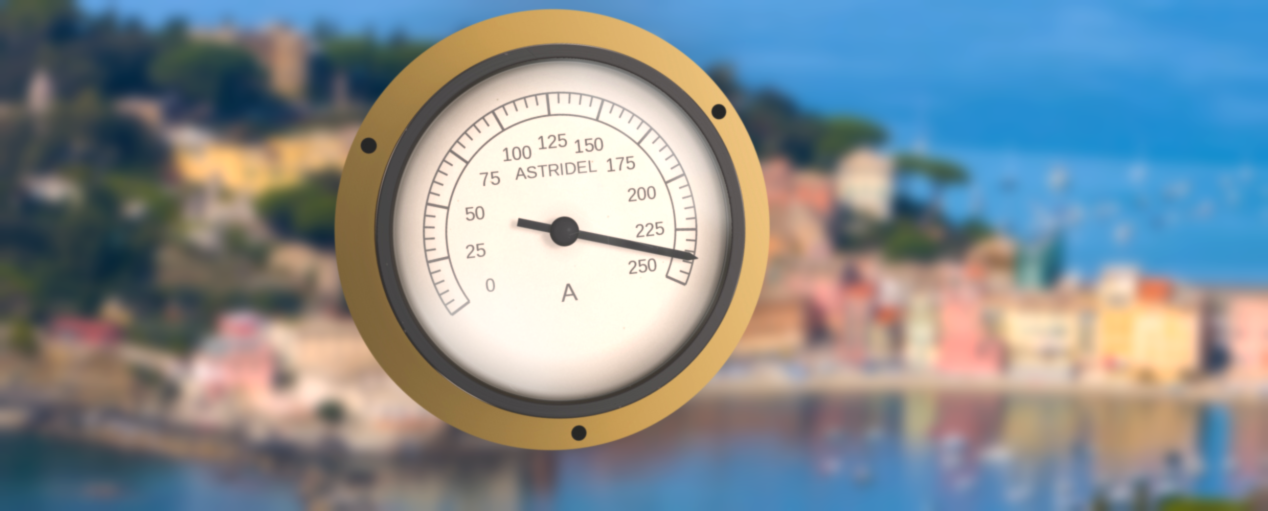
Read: 237.5 (A)
